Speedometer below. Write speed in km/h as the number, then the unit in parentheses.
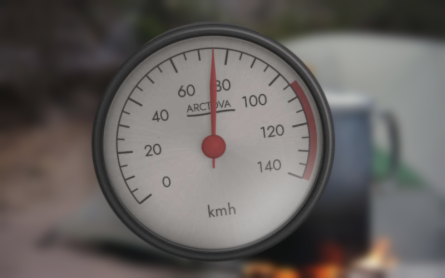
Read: 75 (km/h)
